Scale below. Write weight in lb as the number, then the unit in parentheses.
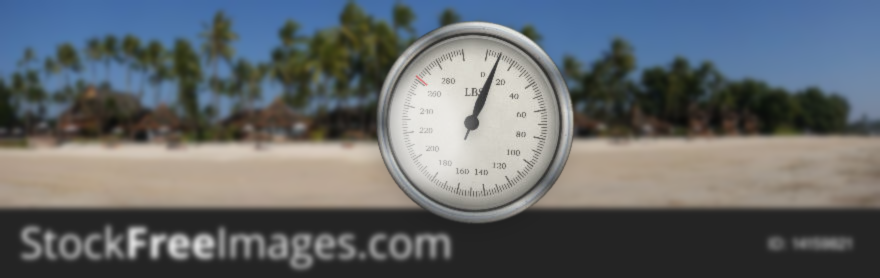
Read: 10 (lb)
